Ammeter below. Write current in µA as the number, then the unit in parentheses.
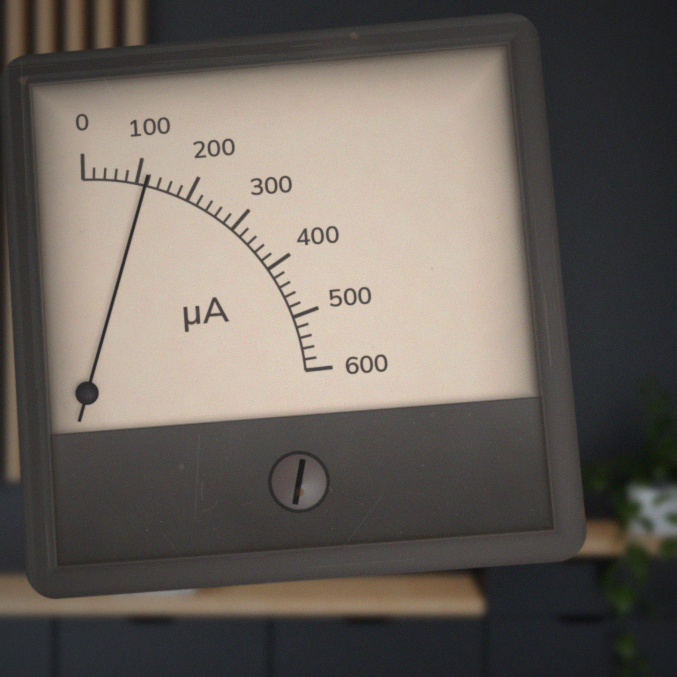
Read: 120 (µA)
